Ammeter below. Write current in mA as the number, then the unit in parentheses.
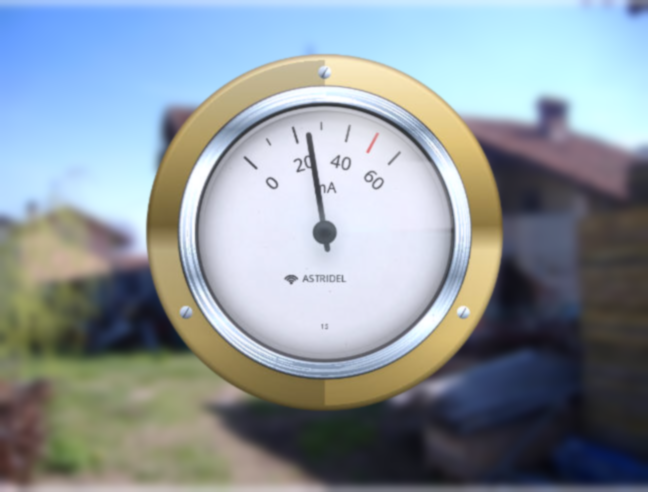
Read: 25 (mA)
